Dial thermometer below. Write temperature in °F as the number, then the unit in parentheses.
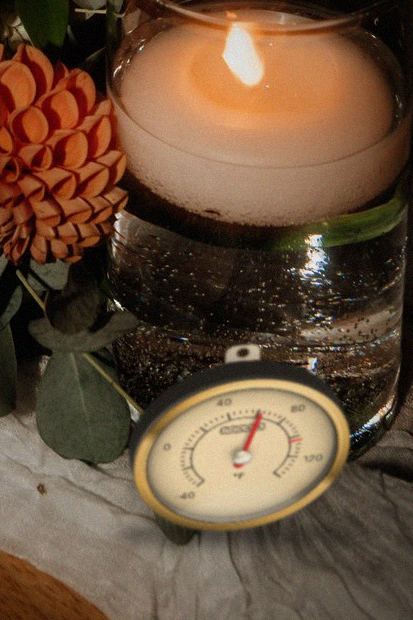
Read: 60 (°F)
